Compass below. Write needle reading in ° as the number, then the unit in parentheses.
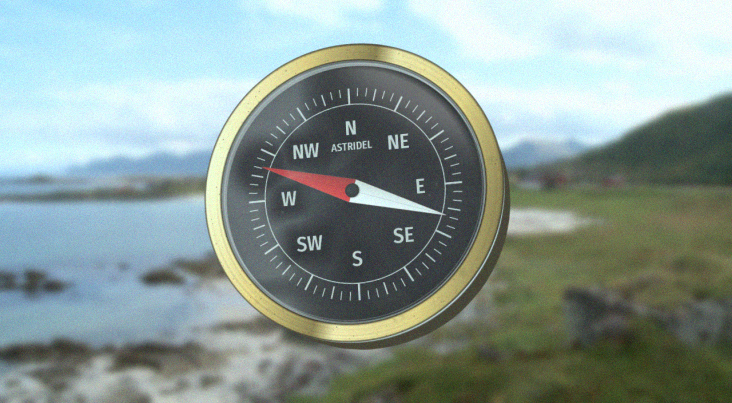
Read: 290 (°)
